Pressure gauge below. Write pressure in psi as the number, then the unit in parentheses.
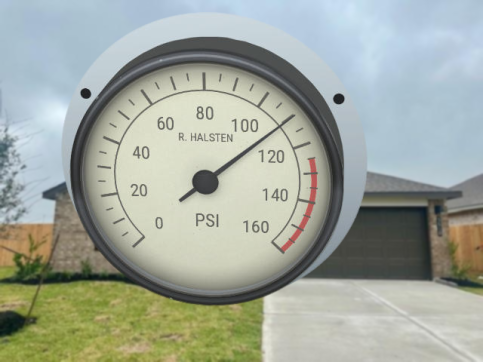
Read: 110 (psi)
